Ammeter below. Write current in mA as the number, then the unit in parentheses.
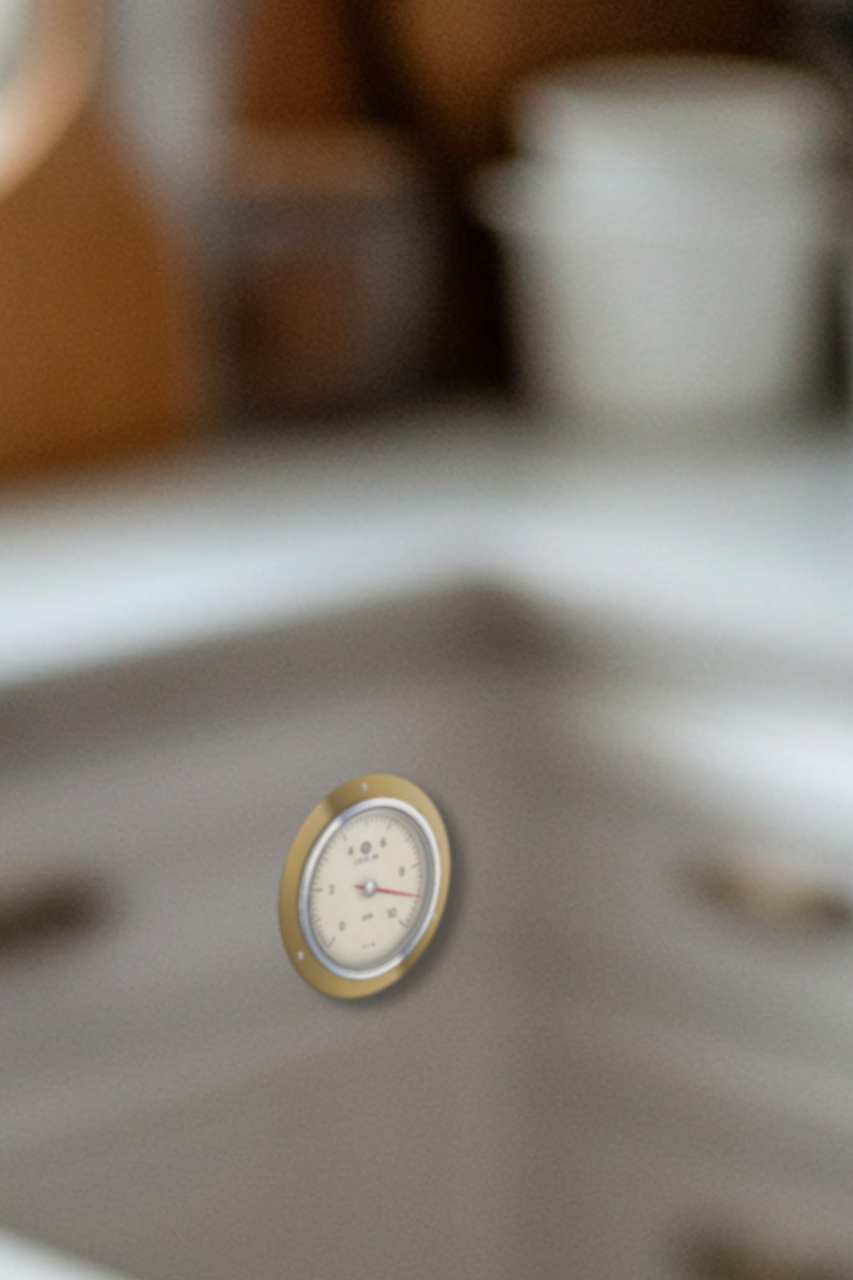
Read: 9 (mA)
